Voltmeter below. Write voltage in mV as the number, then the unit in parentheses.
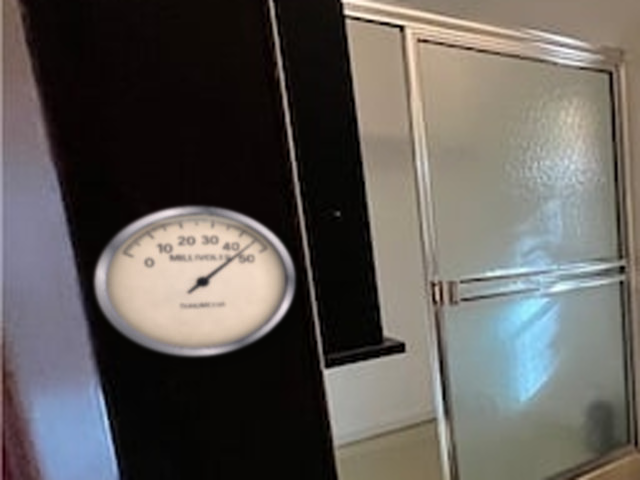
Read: 45 (mV)
